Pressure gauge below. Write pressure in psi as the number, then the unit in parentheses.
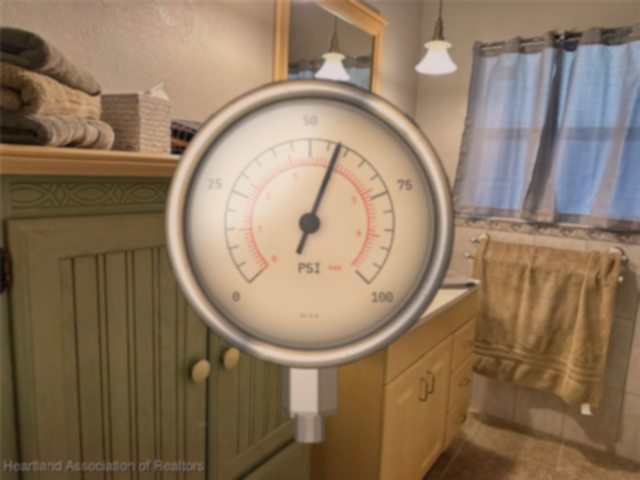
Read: 57.5 (psi)
